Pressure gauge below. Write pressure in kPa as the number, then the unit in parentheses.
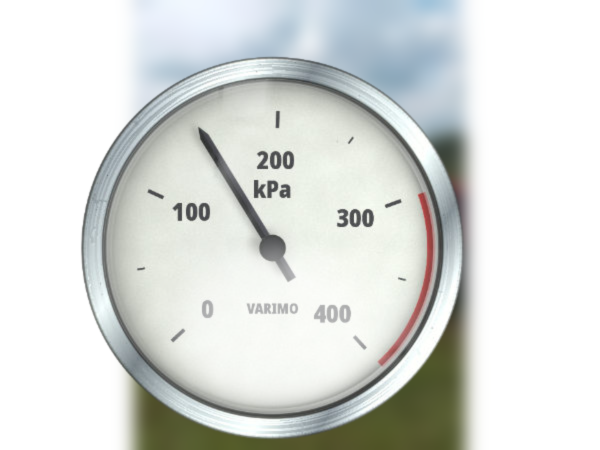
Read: 150 (kPa)
